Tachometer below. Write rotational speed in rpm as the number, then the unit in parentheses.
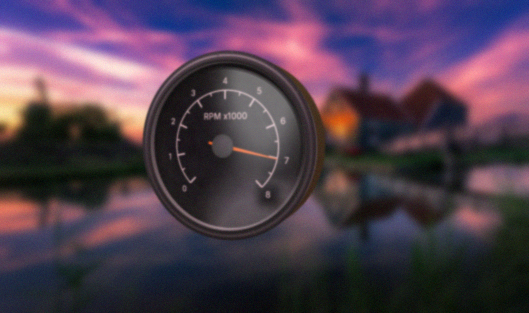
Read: 7000 (rpm)
